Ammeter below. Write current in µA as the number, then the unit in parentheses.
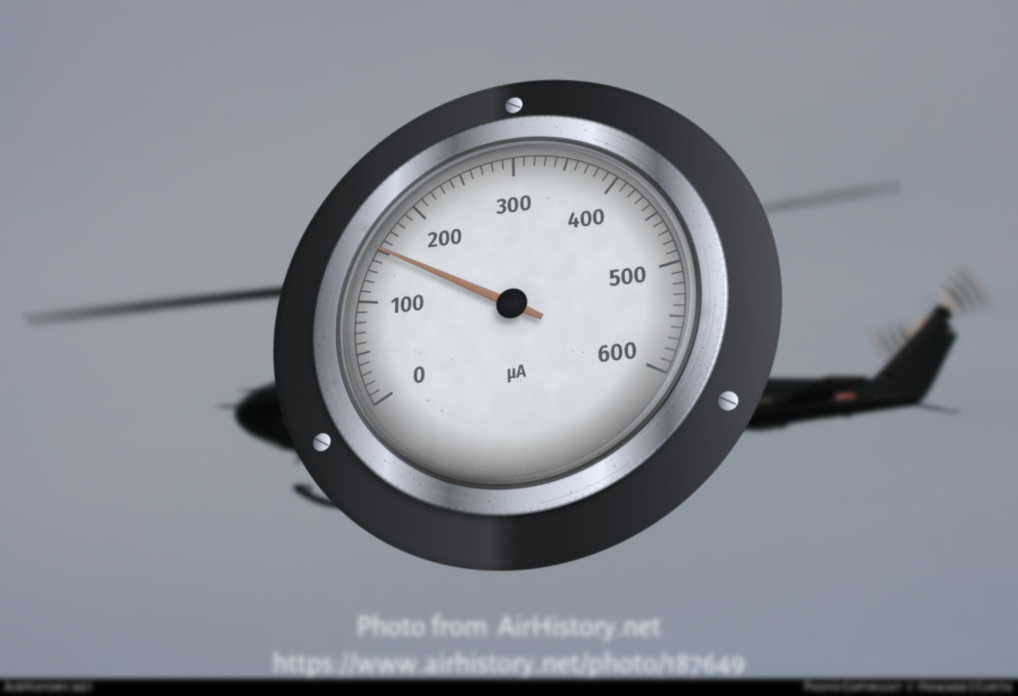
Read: 150 (µA)
